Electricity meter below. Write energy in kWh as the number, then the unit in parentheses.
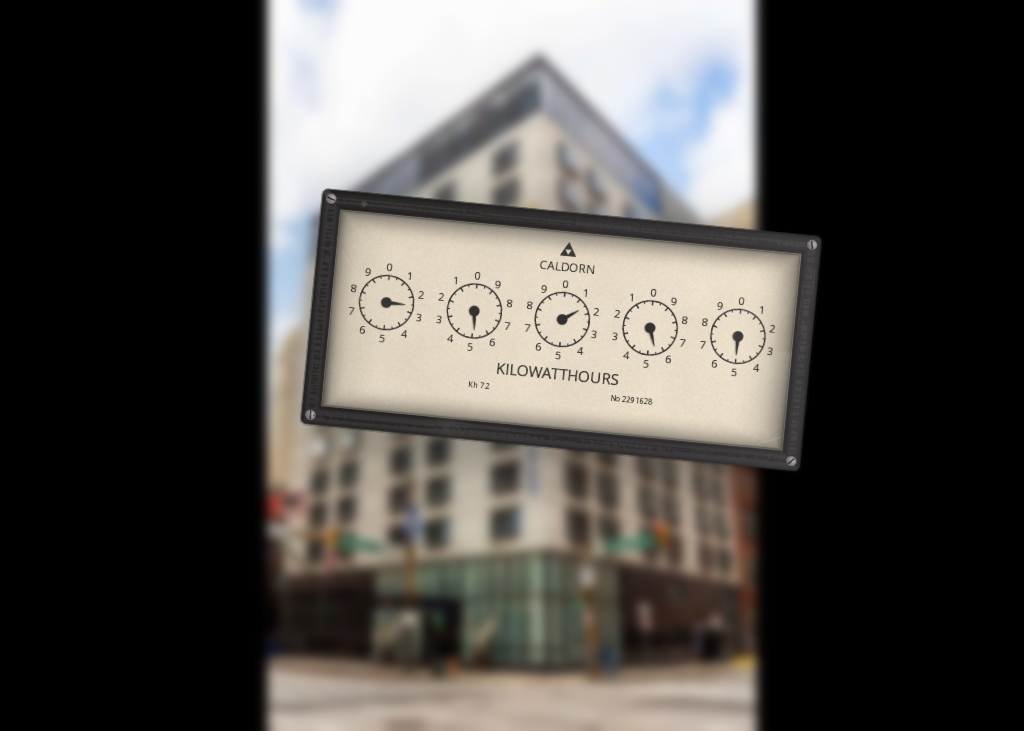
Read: 25155 (kWh)
